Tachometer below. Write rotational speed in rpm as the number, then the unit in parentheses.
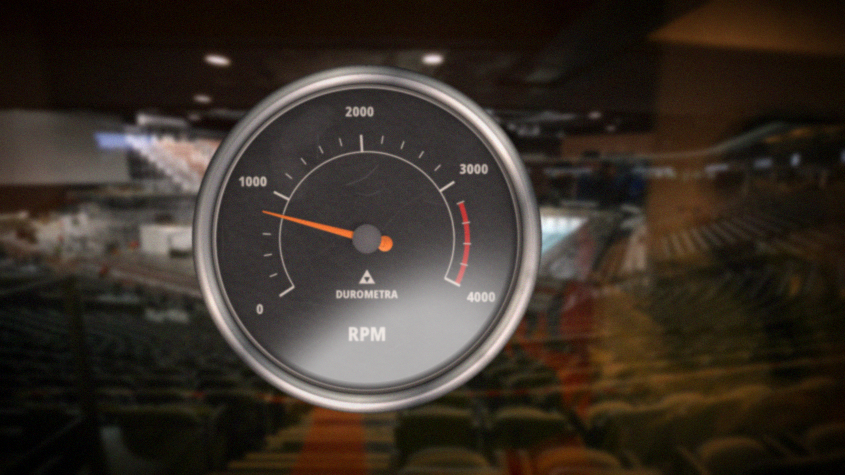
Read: 800 (rpm)
